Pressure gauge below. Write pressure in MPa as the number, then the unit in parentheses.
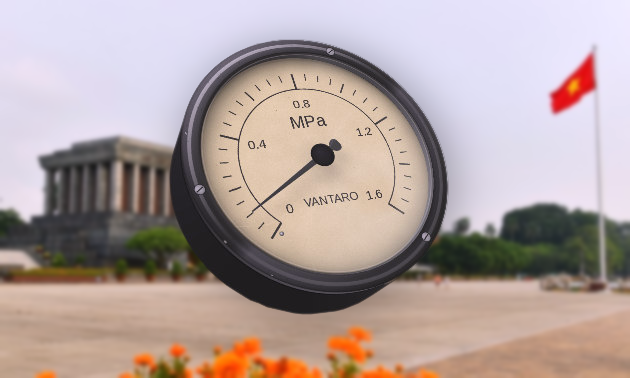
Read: 0.1 (MPa)
